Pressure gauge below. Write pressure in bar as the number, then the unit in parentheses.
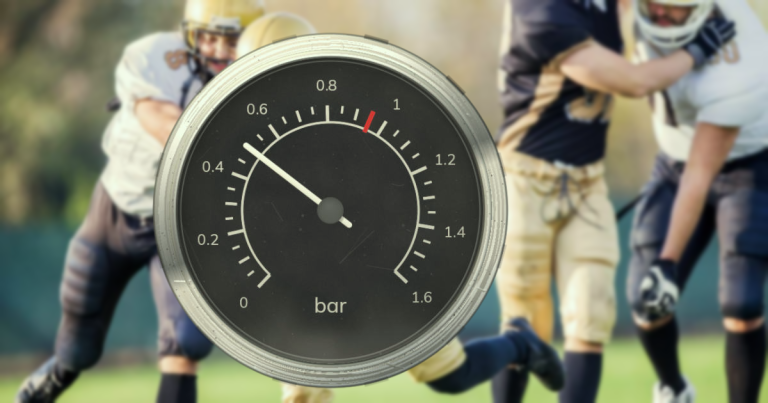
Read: 0.5 (bar)
